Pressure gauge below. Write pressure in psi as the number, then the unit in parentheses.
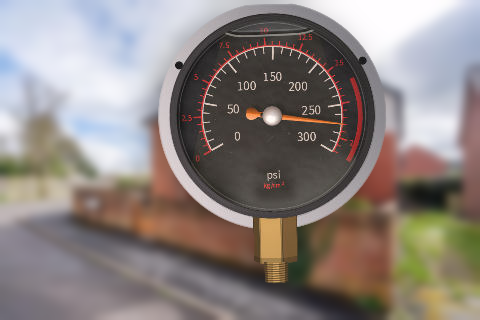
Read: 270 (psi)
